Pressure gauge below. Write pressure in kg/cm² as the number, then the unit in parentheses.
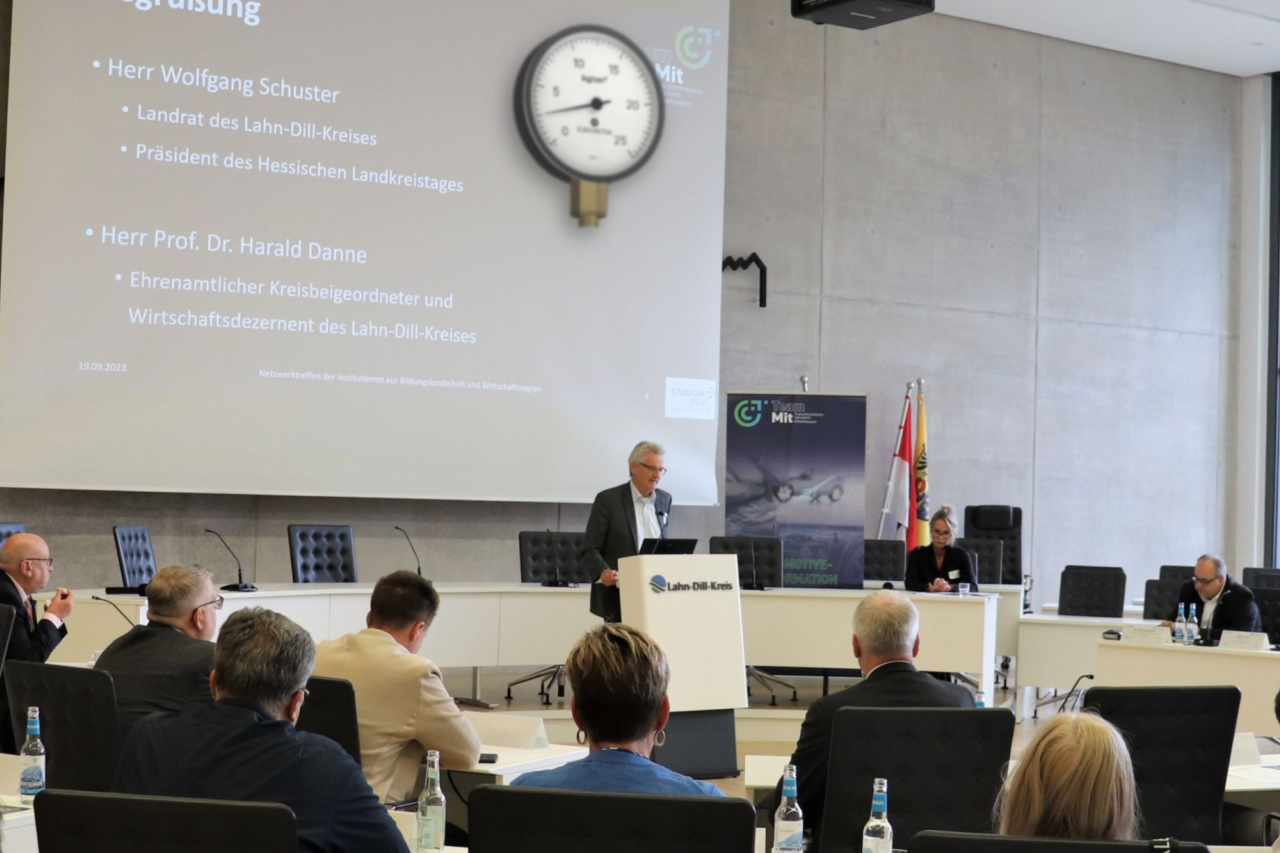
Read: 2.5 (kg/cm²)
